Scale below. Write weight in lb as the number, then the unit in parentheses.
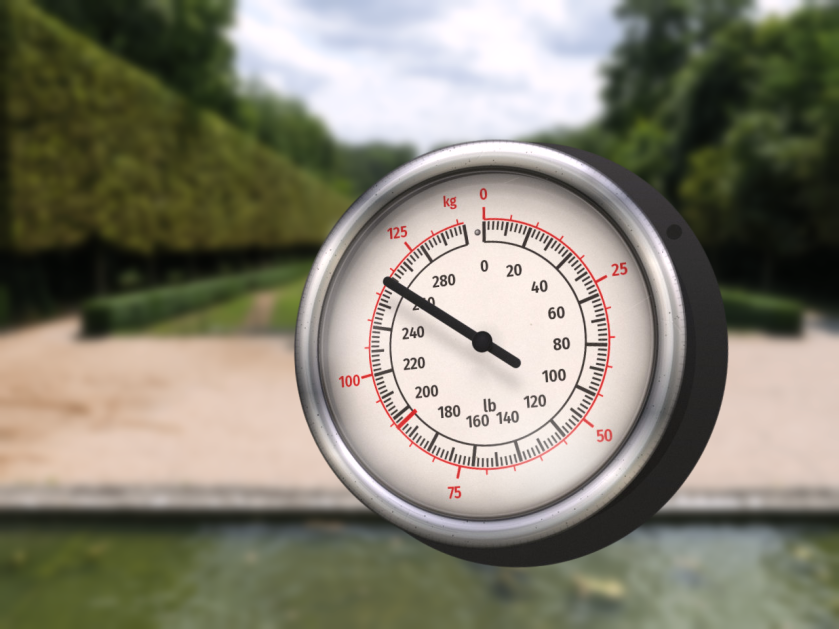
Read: 260 (lb)
